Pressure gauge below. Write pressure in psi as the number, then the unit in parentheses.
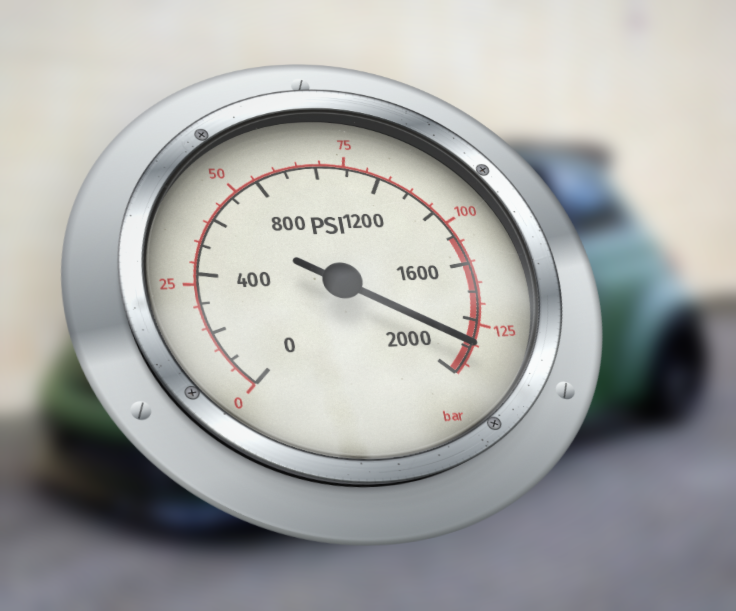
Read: 1900 (psi)
